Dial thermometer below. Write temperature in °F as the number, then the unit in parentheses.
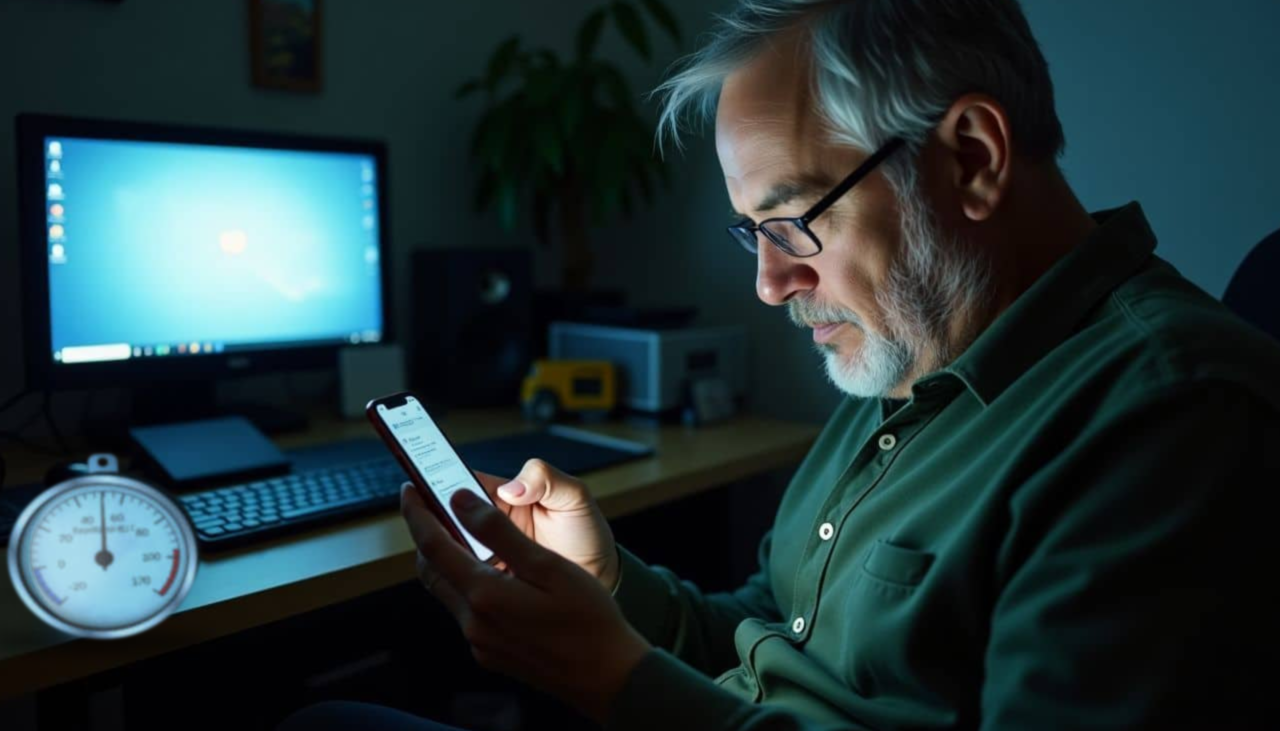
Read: 52 (°F)
